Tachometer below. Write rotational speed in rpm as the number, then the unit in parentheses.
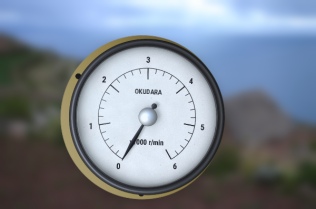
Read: 0 (rpm)
